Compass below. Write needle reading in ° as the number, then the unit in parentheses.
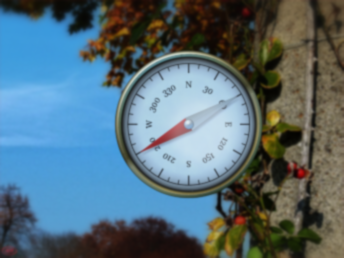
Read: 240 (°)
